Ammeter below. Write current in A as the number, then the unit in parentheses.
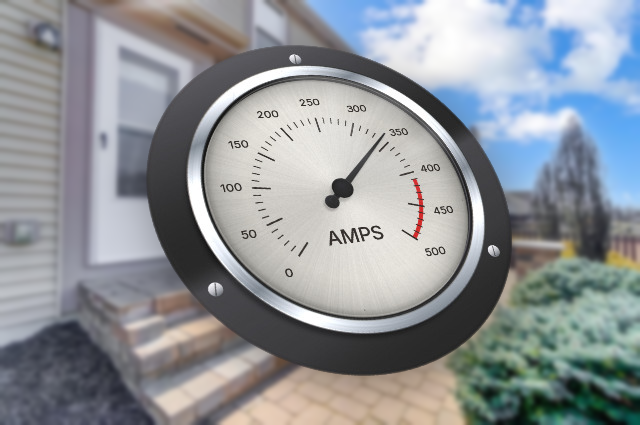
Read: 340 (A)
